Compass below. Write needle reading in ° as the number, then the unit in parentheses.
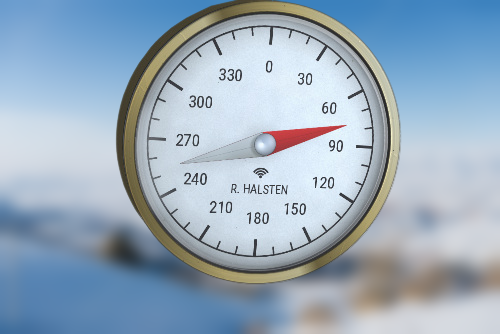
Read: 75 (°)
